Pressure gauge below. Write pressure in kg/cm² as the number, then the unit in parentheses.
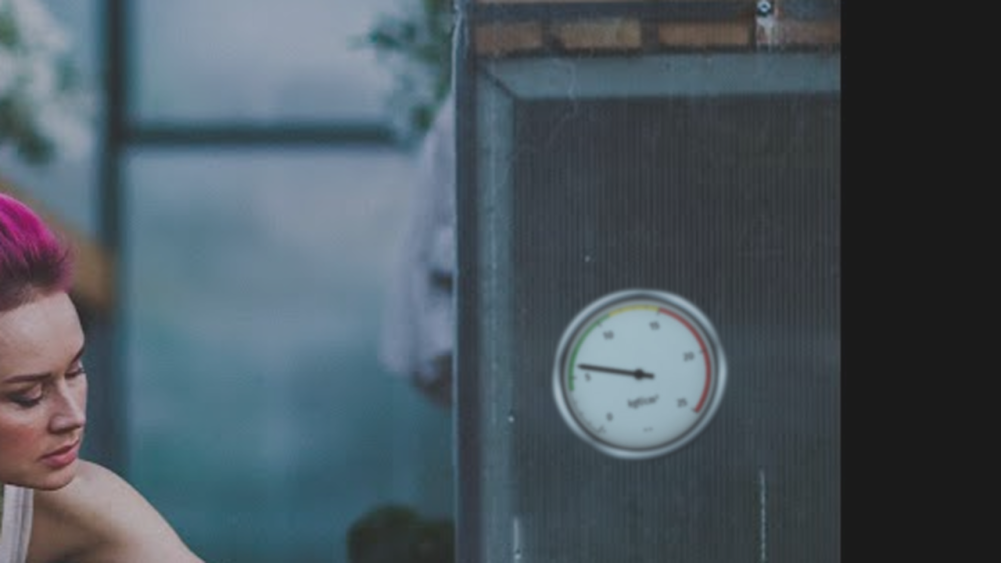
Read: 6 (kg/cm²)
